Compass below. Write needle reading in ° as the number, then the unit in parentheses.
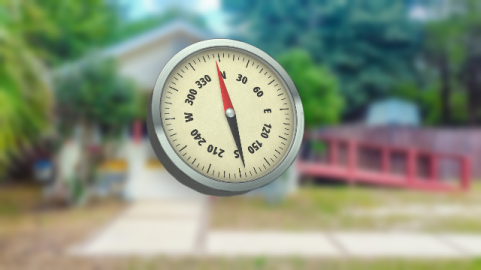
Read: 355 (°)
